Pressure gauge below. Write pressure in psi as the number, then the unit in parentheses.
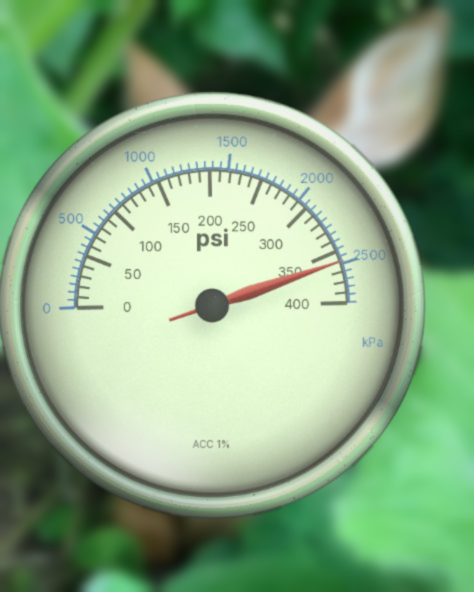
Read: 360 (psi)
